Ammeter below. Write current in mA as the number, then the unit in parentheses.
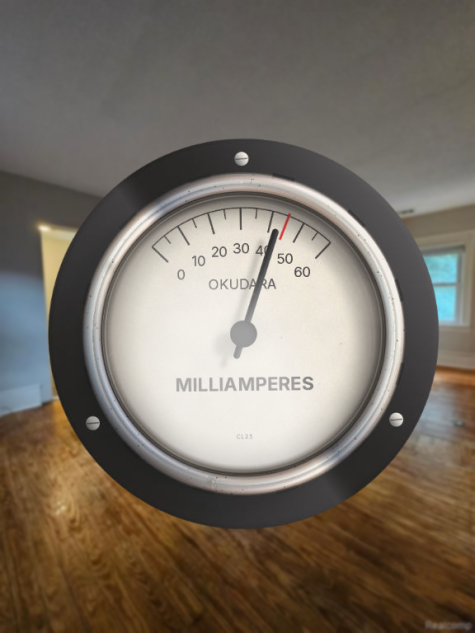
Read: 42.5 (mA)
